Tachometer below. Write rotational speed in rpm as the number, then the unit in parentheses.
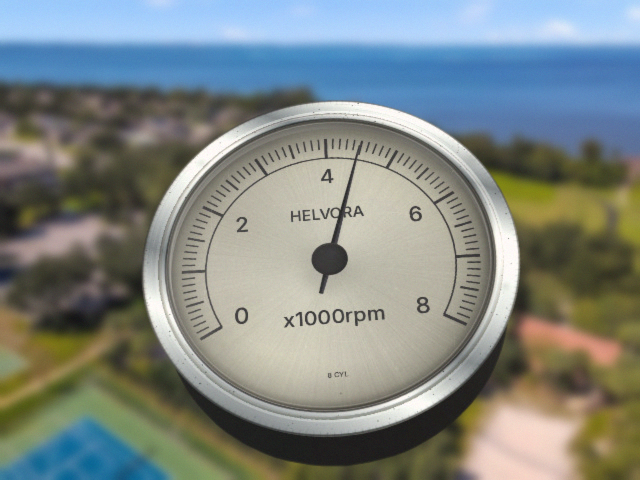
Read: 4500 (rpm)
